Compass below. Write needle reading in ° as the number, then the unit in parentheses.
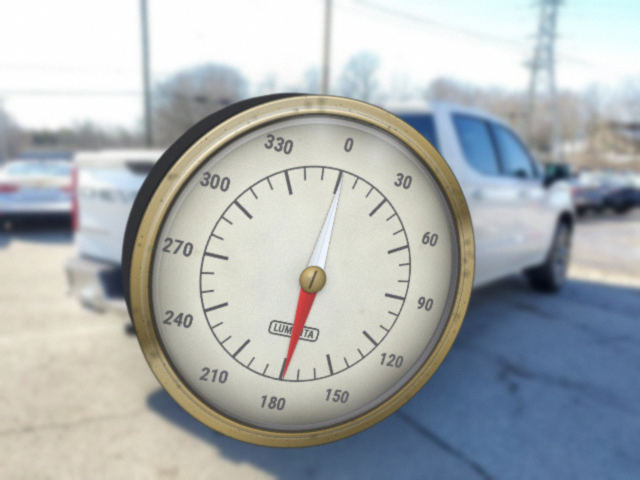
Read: 180 (°)
